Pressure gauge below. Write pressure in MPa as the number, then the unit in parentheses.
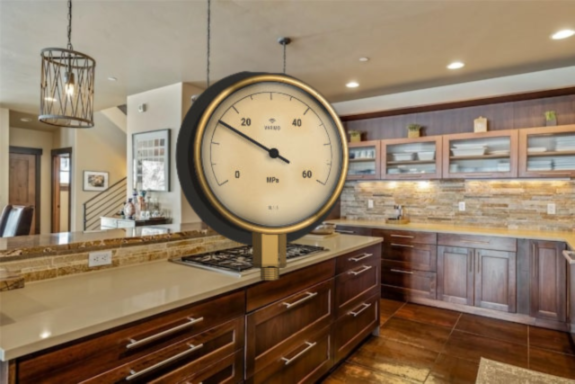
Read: 15 (MPa)
